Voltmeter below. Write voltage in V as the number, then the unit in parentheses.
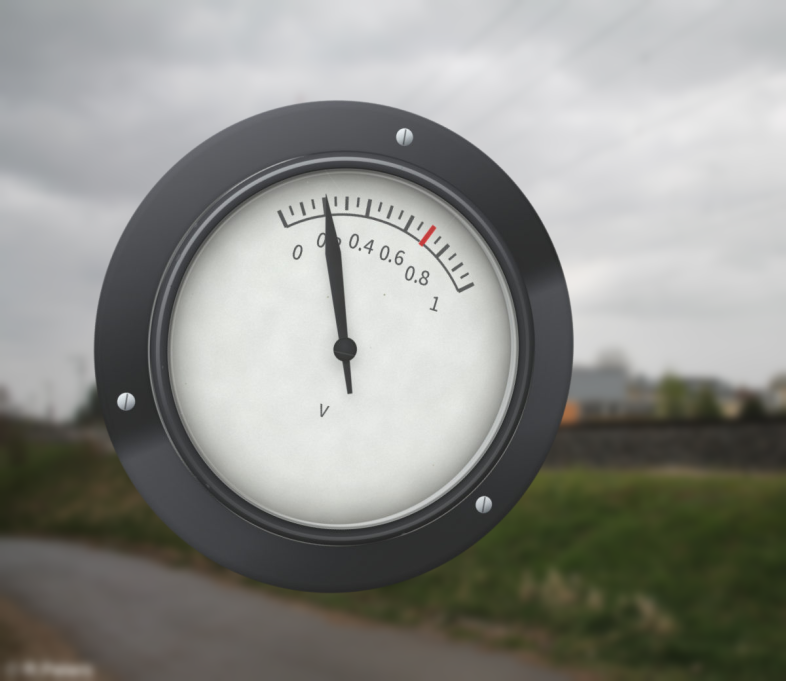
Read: 0.2 (V)
